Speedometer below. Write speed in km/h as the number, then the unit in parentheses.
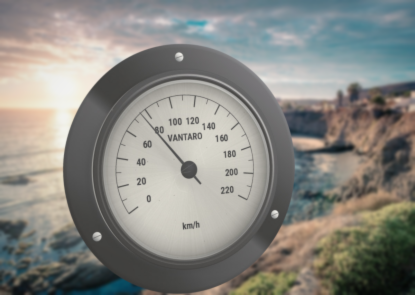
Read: 75 (km/h)
